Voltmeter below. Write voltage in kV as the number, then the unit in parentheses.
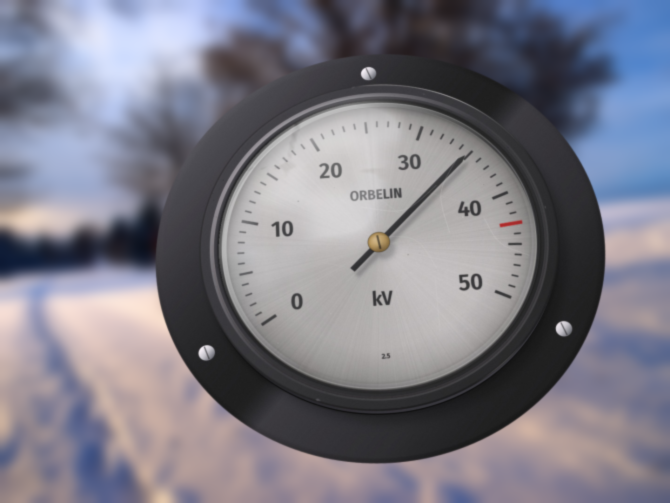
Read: 35 (kV)
